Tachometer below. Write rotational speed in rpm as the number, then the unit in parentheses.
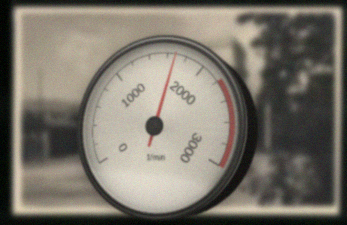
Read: 1700 (rpm)
